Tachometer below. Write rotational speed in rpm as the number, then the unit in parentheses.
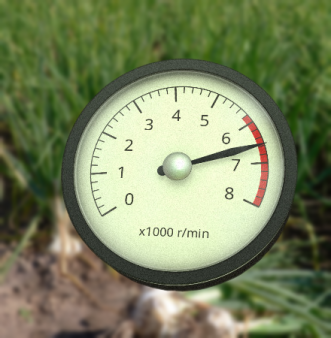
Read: 6600 (rpm)
